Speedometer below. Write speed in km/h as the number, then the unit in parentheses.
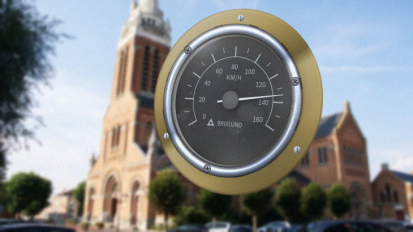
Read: 135 (km/h)
